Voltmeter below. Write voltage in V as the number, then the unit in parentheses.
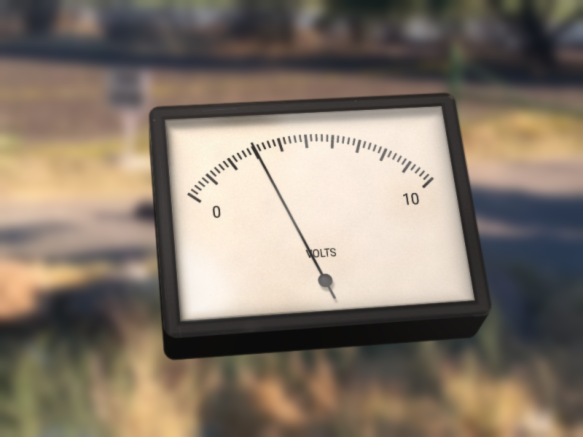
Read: 3 (V)
